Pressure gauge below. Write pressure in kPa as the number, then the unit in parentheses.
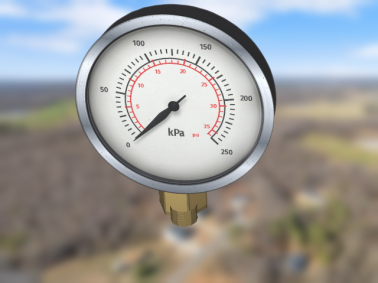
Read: 0 (kPa)
